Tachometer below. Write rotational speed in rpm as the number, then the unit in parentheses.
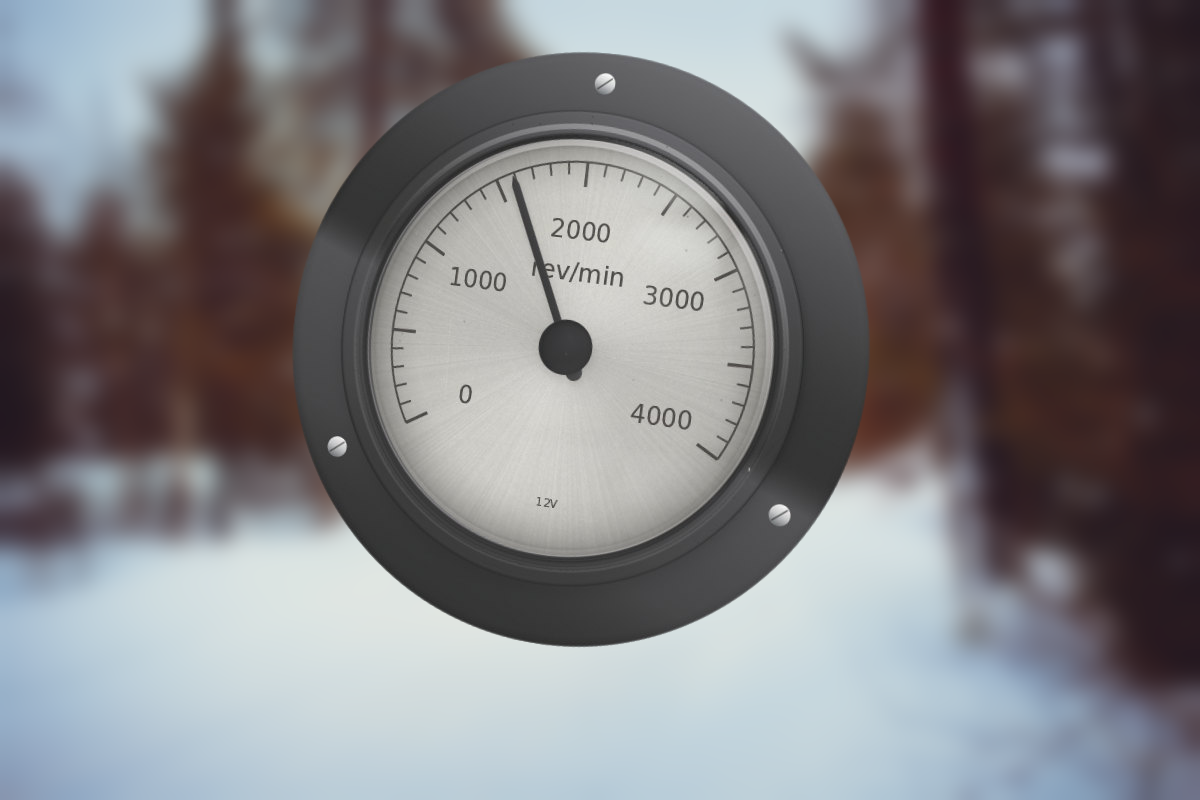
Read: 1600 (rpm)
